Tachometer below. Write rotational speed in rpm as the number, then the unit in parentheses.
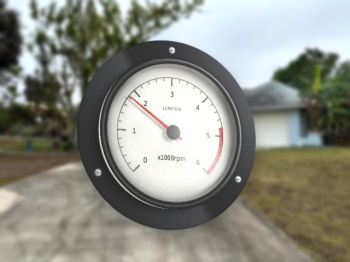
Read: 1800 (rpm)
